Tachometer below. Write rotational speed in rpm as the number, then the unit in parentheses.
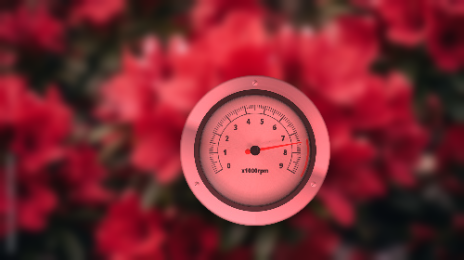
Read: 7500 (rpm)
